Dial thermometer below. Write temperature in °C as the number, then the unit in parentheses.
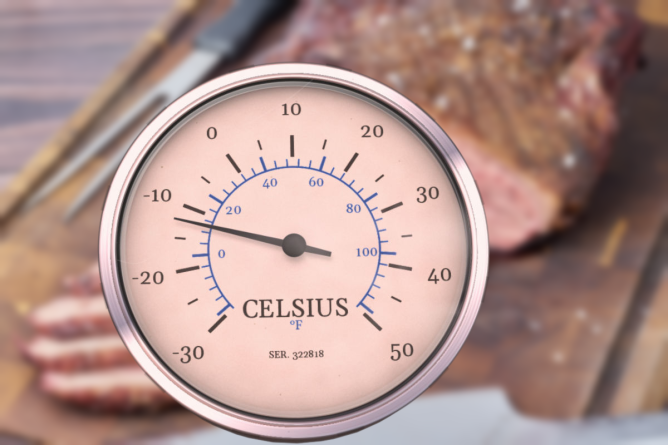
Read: -12.5 (°C)
